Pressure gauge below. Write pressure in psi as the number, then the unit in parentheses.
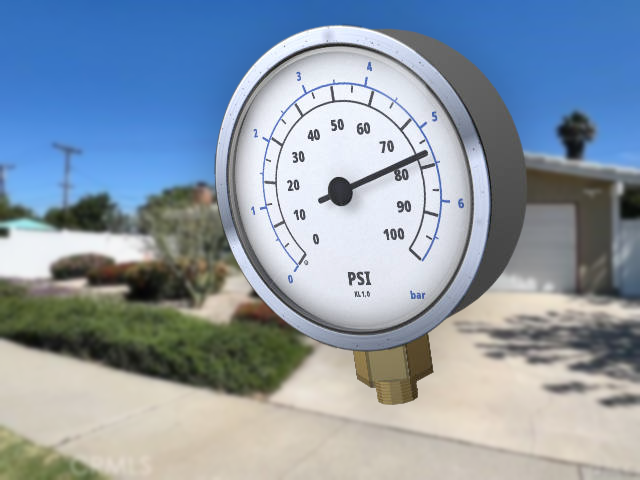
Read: 77.5 (psi)
